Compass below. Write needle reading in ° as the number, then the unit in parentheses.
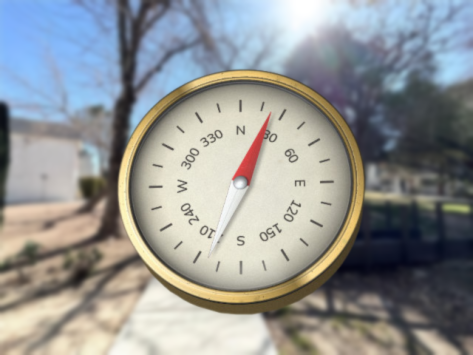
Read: 22.5 (°)
